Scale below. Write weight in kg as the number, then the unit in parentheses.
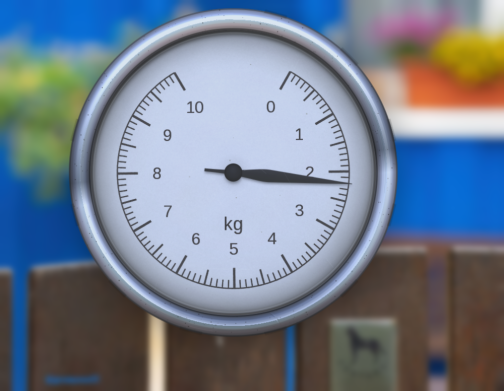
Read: 2.2 (kg)
